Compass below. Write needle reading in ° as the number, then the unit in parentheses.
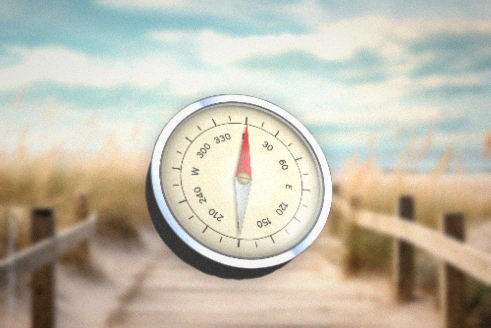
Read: 0 (°)
